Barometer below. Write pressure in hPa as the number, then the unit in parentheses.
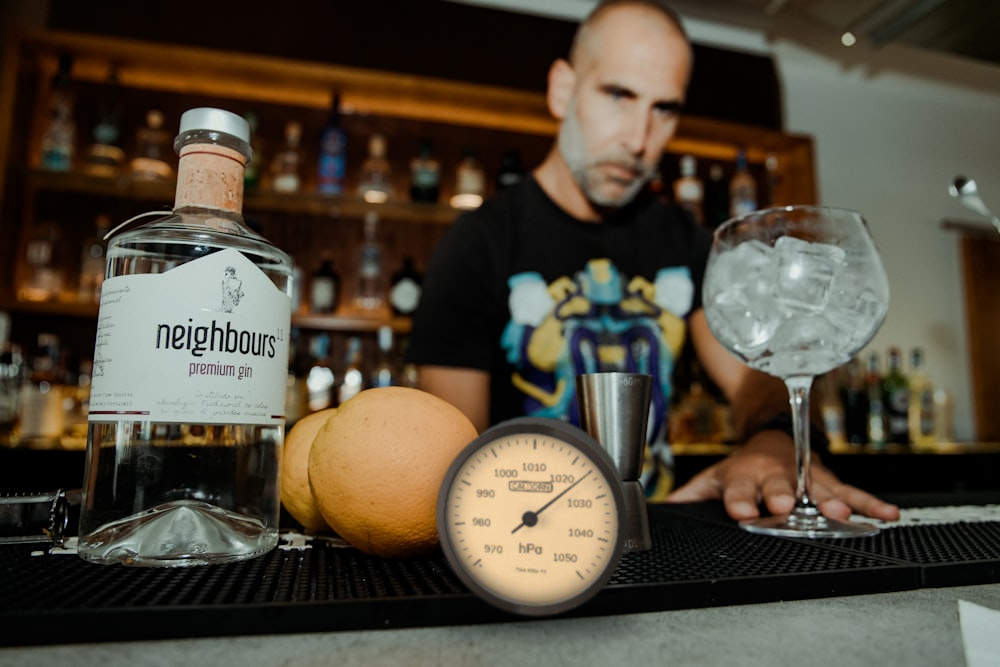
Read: 1024 (hPa)
